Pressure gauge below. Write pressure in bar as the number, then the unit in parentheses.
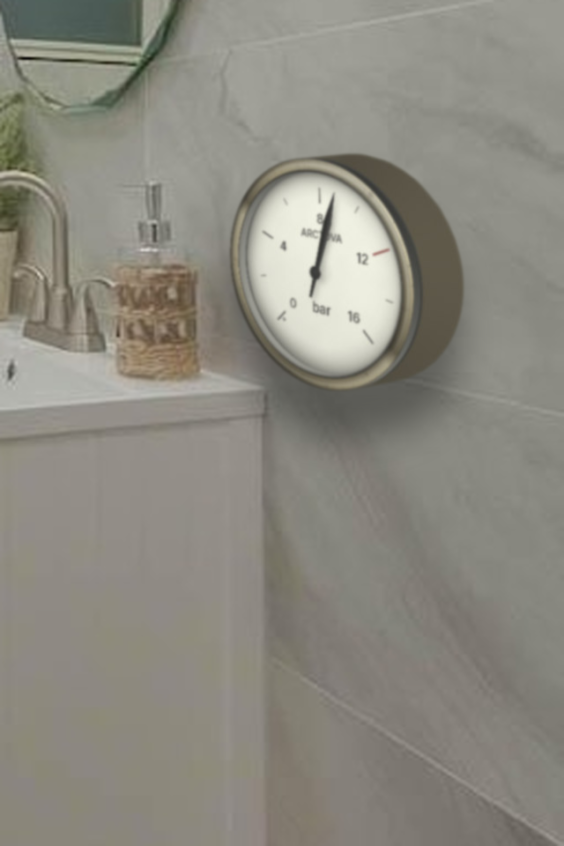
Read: 9 (bar)
